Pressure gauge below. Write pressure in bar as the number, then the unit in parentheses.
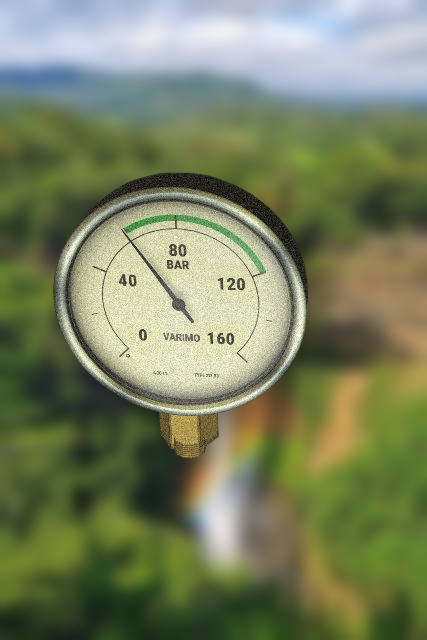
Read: 60 (bar)
